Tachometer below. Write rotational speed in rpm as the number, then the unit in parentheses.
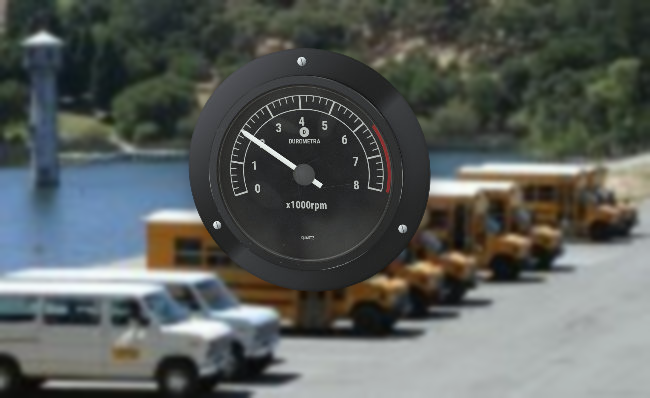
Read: 2000 (rpm)
